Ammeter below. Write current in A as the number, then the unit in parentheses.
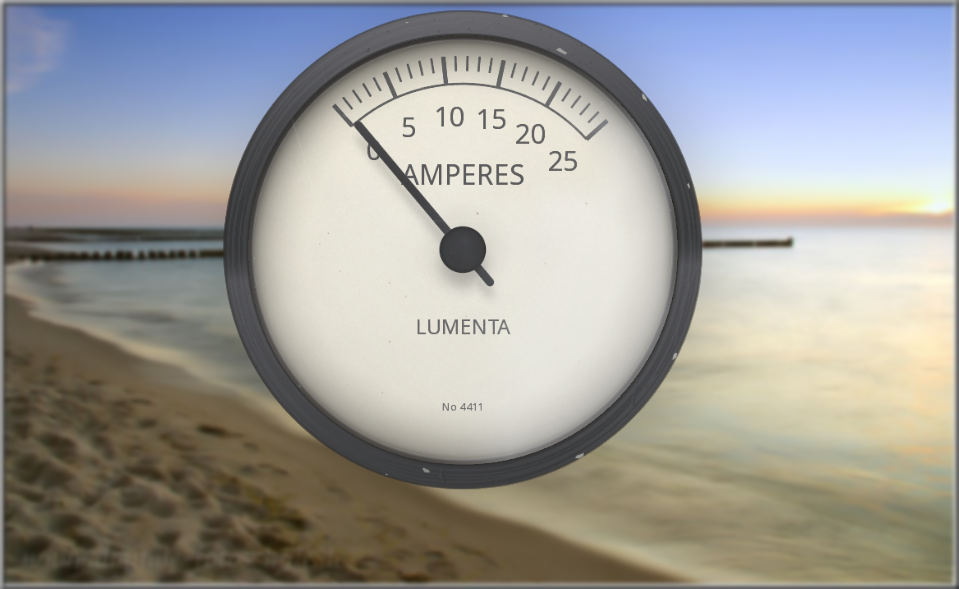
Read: 0.5 (A)
